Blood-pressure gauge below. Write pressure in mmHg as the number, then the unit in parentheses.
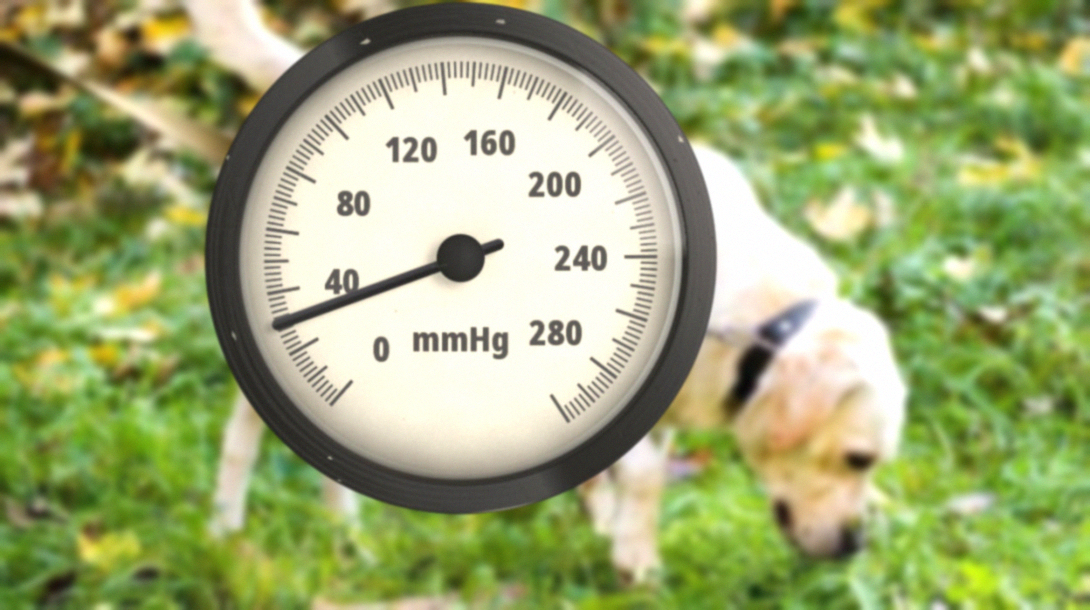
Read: 30 (mmHg)
